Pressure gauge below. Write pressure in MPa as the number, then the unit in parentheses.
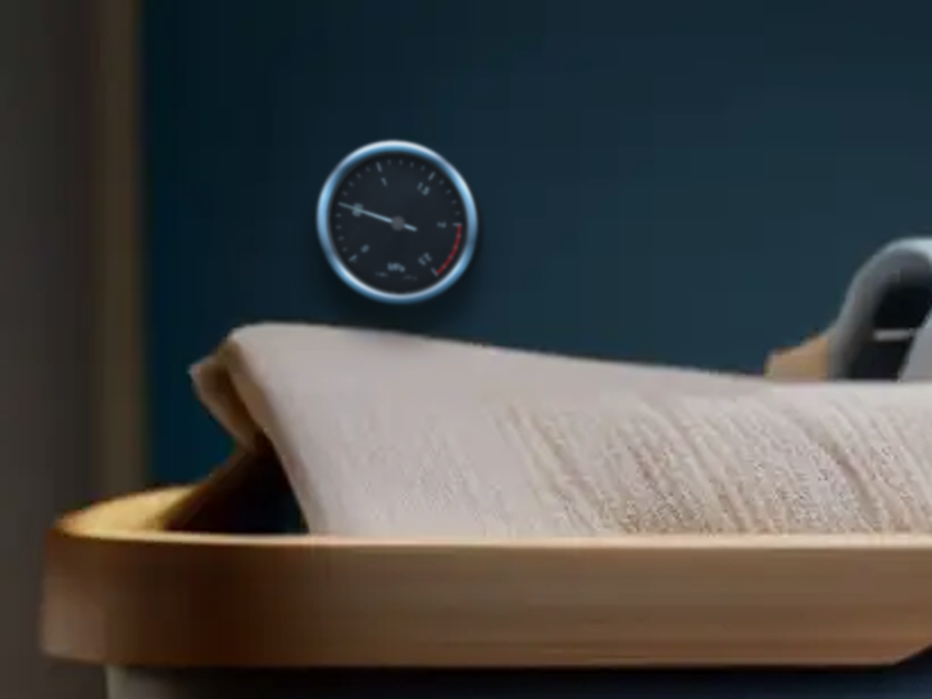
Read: 0.5 (MPa)
